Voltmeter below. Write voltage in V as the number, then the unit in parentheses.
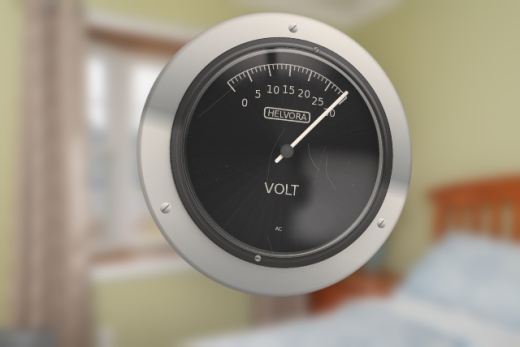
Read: 29 (V)
